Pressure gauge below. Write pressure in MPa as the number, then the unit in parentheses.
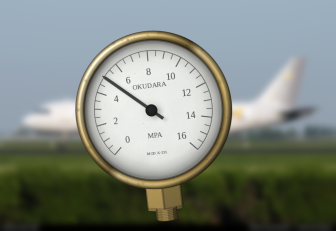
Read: 5 (MPa)
